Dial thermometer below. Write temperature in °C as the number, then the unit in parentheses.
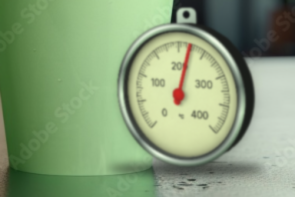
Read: 225 (°C)
